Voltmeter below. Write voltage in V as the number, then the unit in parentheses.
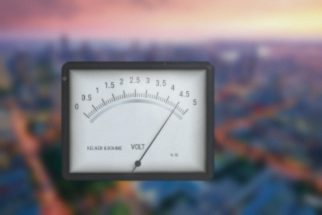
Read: 4.5 (V)
